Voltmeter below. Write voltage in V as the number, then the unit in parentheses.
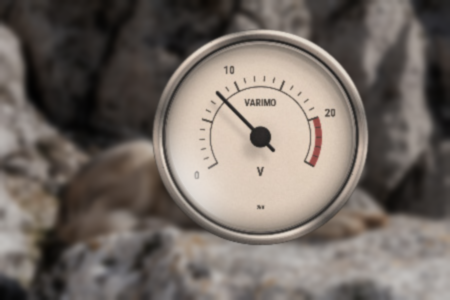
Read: 8 (V)
